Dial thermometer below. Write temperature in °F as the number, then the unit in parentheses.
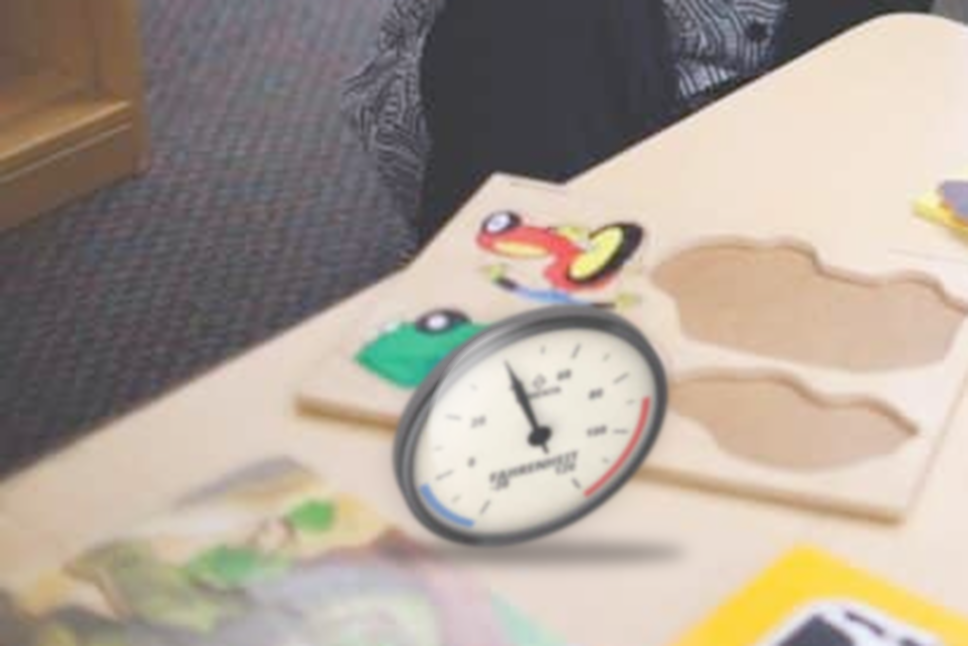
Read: 40 (°F)
